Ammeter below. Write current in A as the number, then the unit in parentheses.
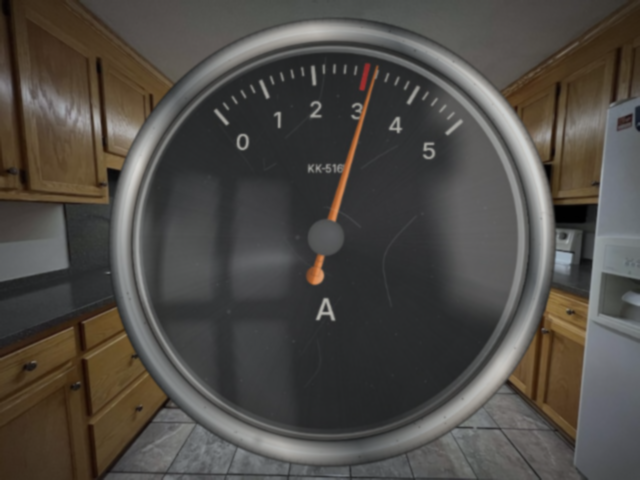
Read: 3.2 (A)
